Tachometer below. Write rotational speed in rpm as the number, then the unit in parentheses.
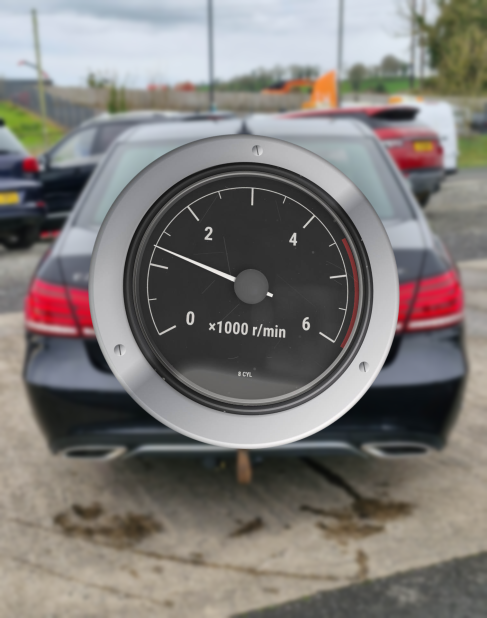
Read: 1250 (rpm)
